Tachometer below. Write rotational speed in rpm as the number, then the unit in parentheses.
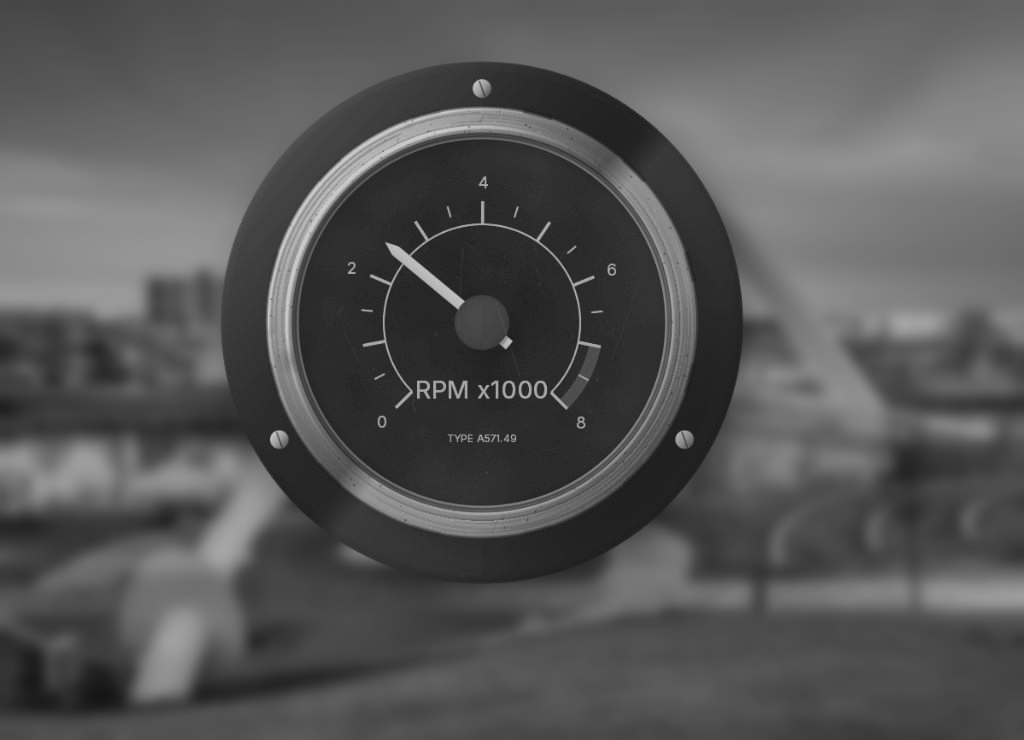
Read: 2500 (rpm)
